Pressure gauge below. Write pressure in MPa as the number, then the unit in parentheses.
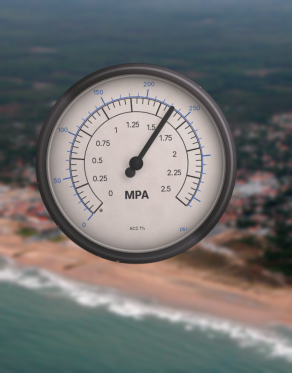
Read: 1.6 (MPa)
